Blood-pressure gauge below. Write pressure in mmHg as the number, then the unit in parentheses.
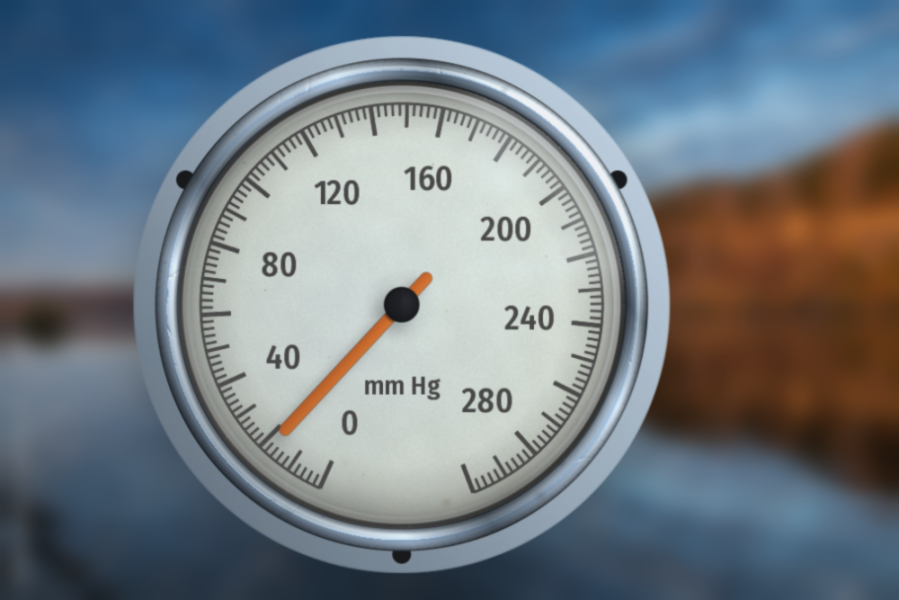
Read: 18 (mmHg)
